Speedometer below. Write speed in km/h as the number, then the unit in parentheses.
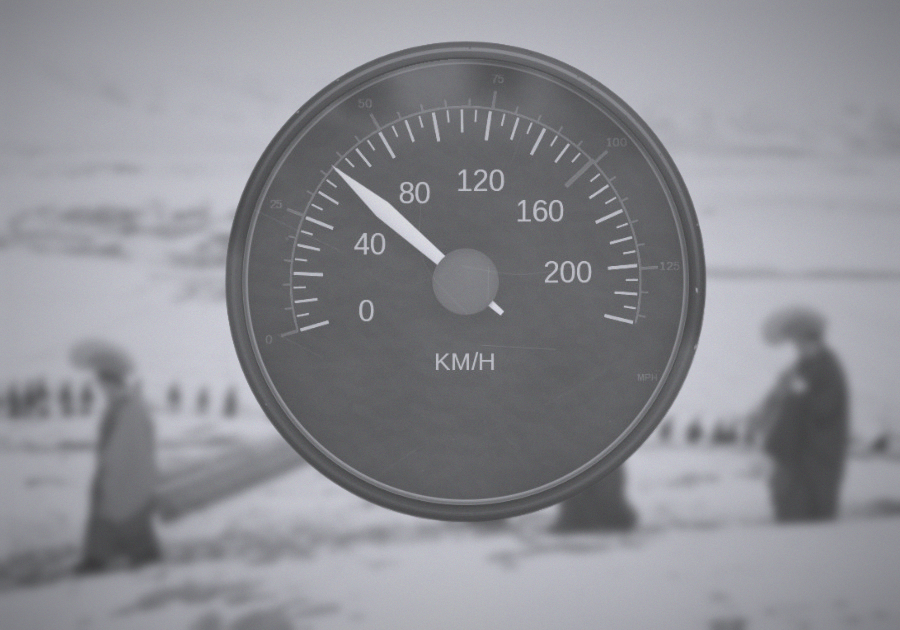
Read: 60 (km/h)
